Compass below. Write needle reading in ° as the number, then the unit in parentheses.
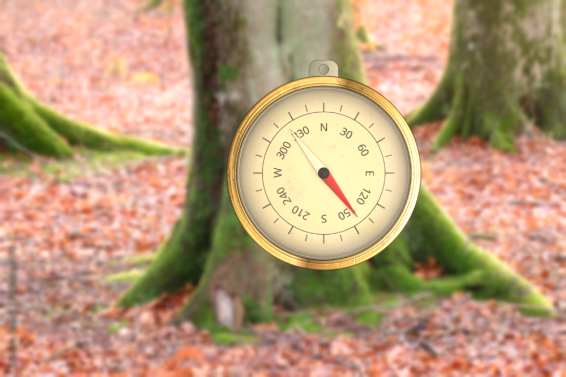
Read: 142.5 (°)
